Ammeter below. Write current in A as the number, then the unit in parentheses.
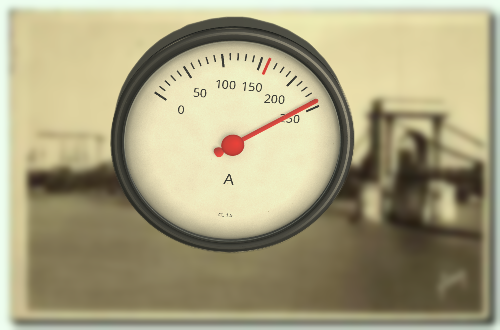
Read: 240 (A)
